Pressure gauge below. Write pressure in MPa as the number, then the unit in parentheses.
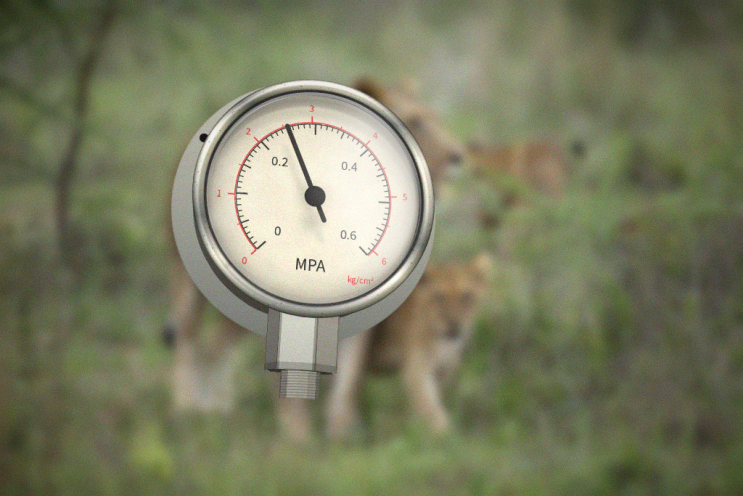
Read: 0.25 (MPa)
